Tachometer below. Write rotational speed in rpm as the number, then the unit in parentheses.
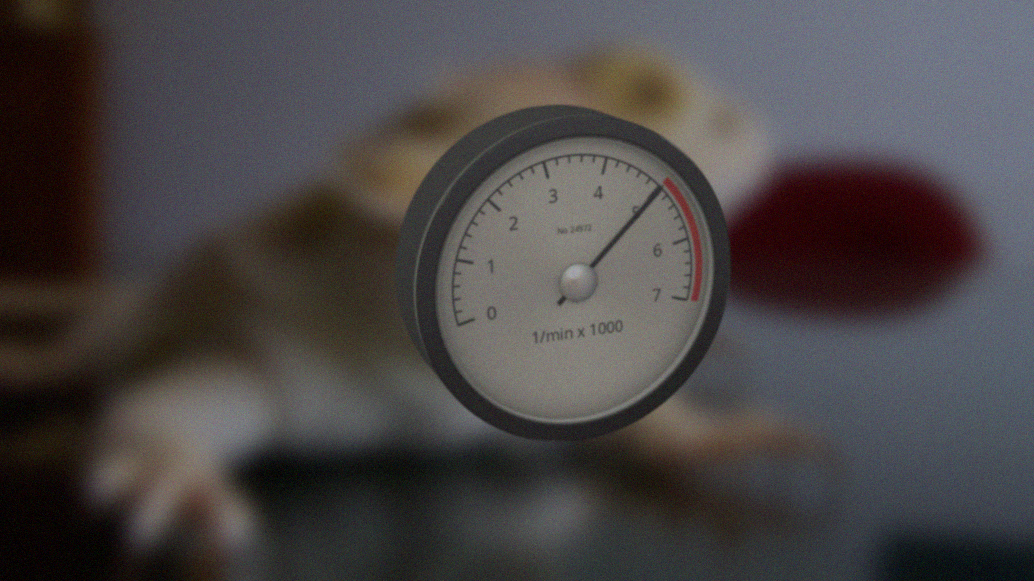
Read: 5000 (rpm)
